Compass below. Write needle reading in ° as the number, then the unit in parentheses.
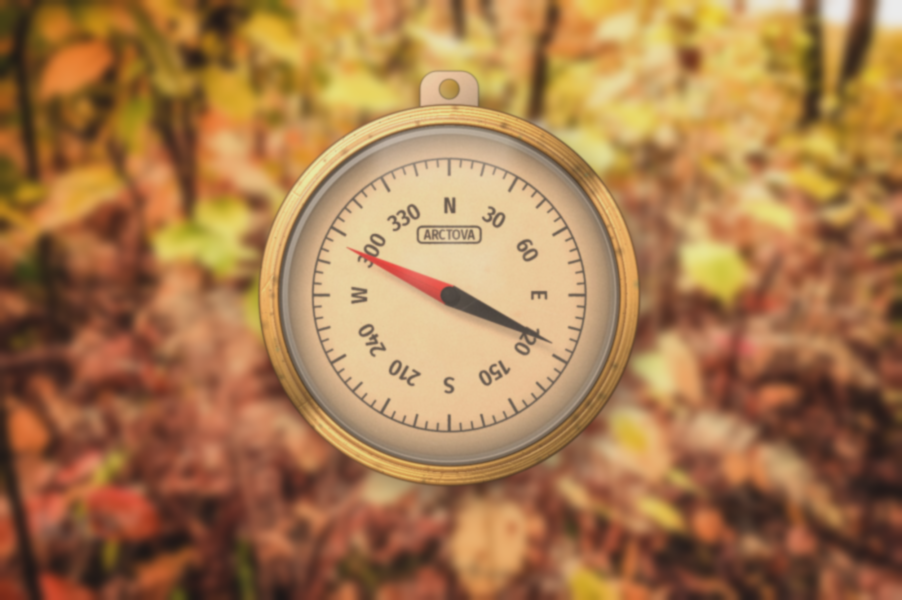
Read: 295 (°)
